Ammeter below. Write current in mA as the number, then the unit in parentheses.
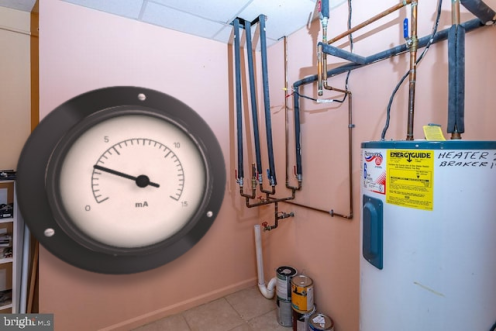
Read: 3 (mA)
